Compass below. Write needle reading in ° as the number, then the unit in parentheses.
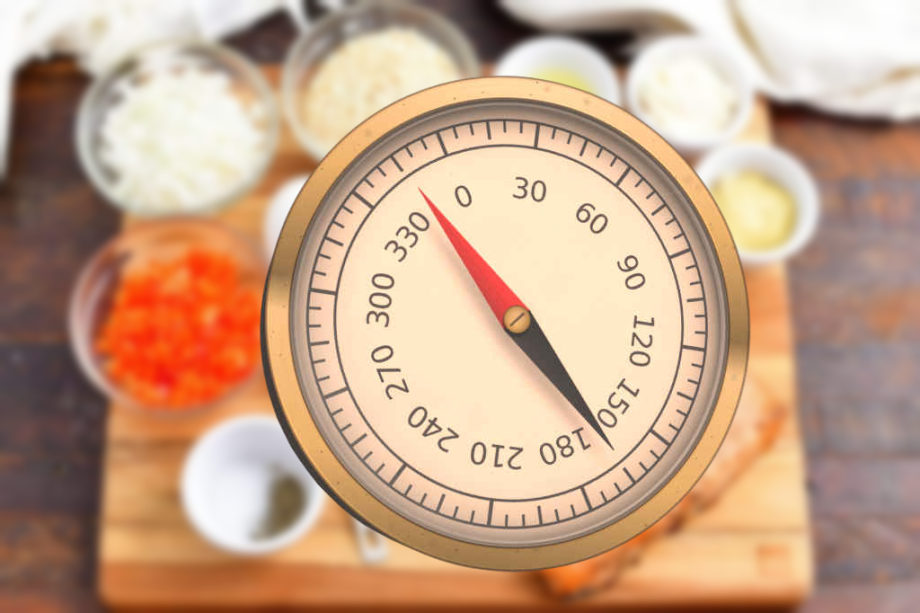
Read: 345 (°)
